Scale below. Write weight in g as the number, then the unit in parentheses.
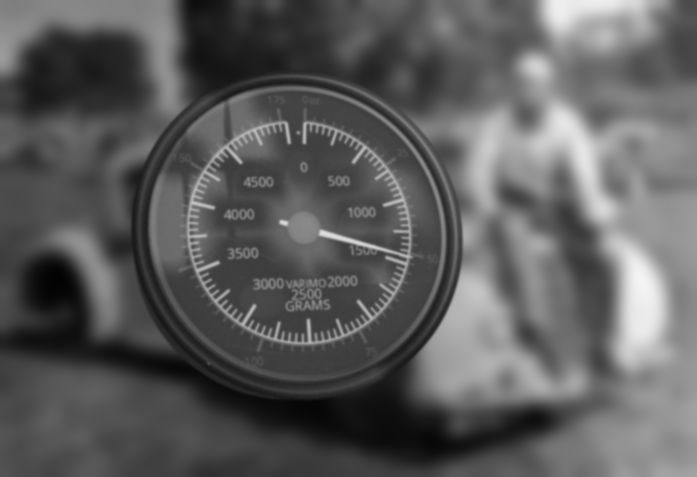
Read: 1450 (g)
